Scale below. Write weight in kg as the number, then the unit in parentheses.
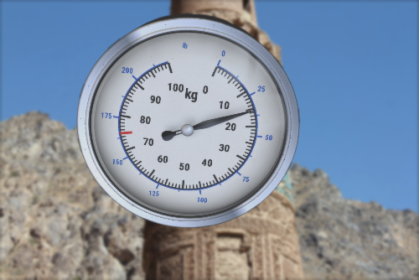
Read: 15 (kg)
